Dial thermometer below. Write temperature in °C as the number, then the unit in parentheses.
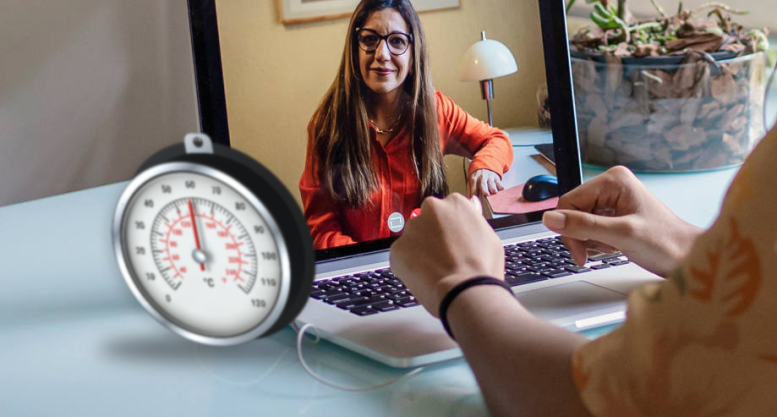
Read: 60 (°C)
